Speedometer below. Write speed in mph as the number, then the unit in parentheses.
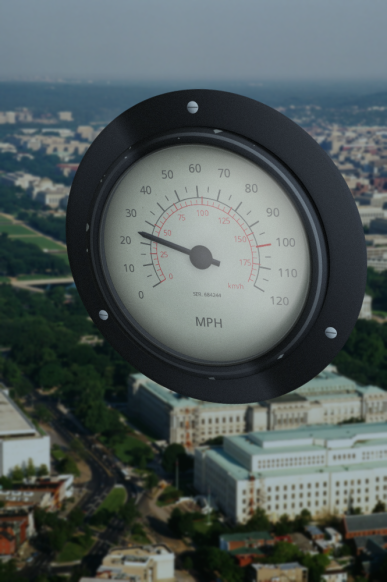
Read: 25 (mph)
